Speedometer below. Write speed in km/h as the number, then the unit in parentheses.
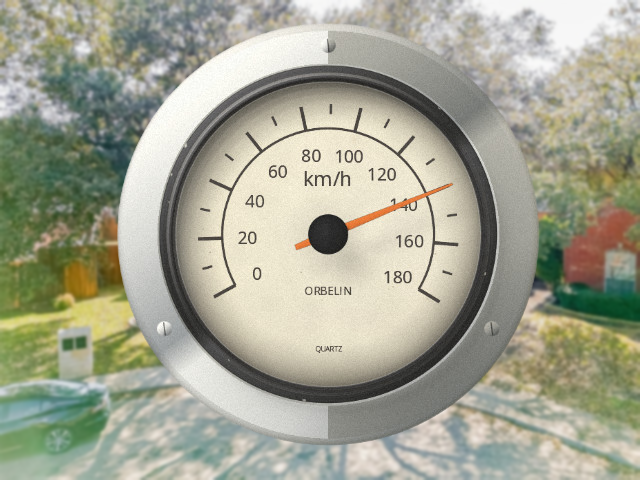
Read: 140 (km/h)
